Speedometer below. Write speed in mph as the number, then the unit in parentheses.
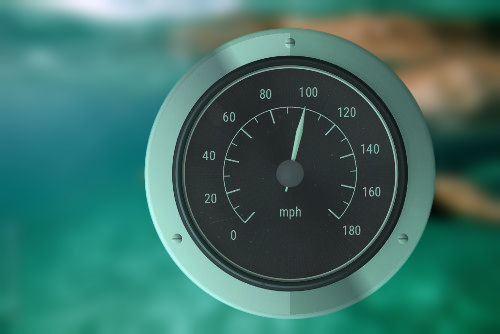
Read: 100 (mph)
